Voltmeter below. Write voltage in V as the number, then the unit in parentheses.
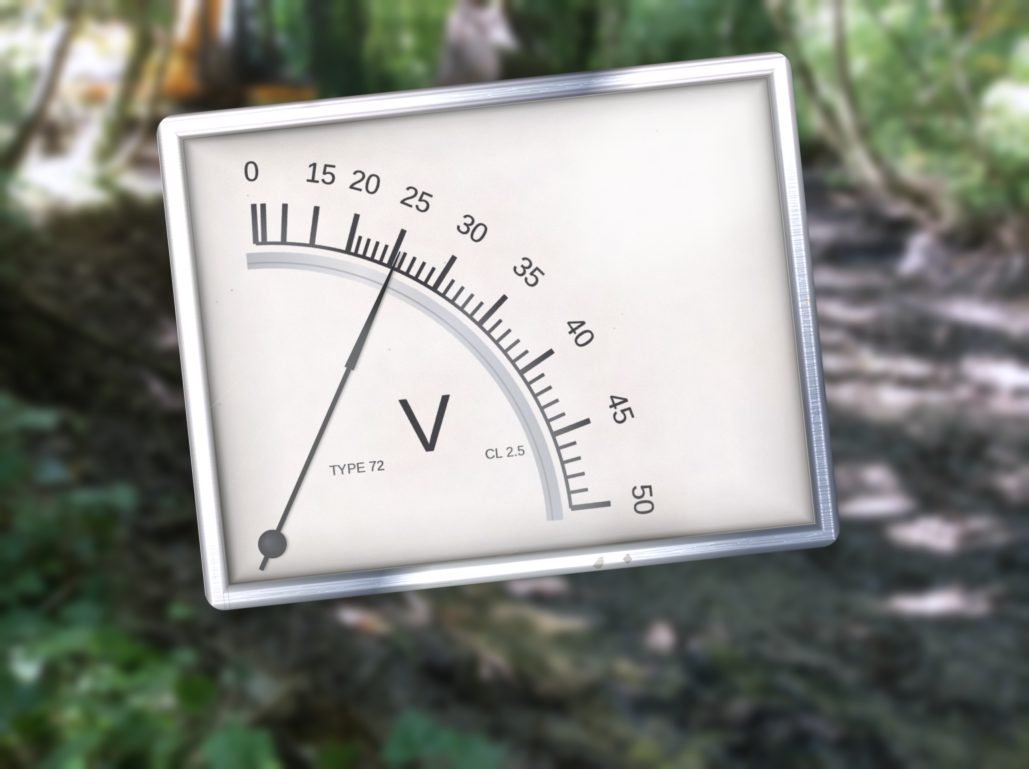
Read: 25.5 (V)
